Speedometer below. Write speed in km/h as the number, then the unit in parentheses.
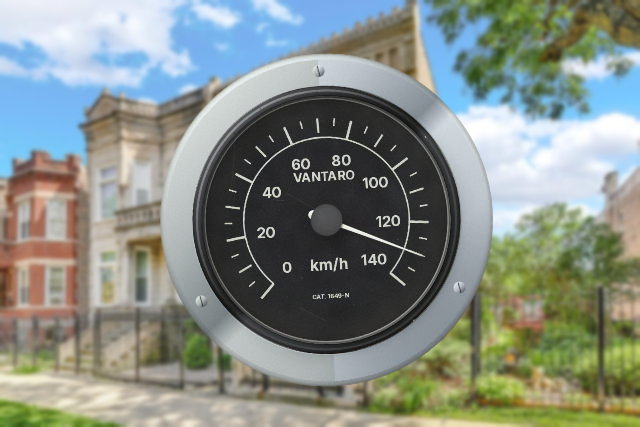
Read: 130 (km/h)
